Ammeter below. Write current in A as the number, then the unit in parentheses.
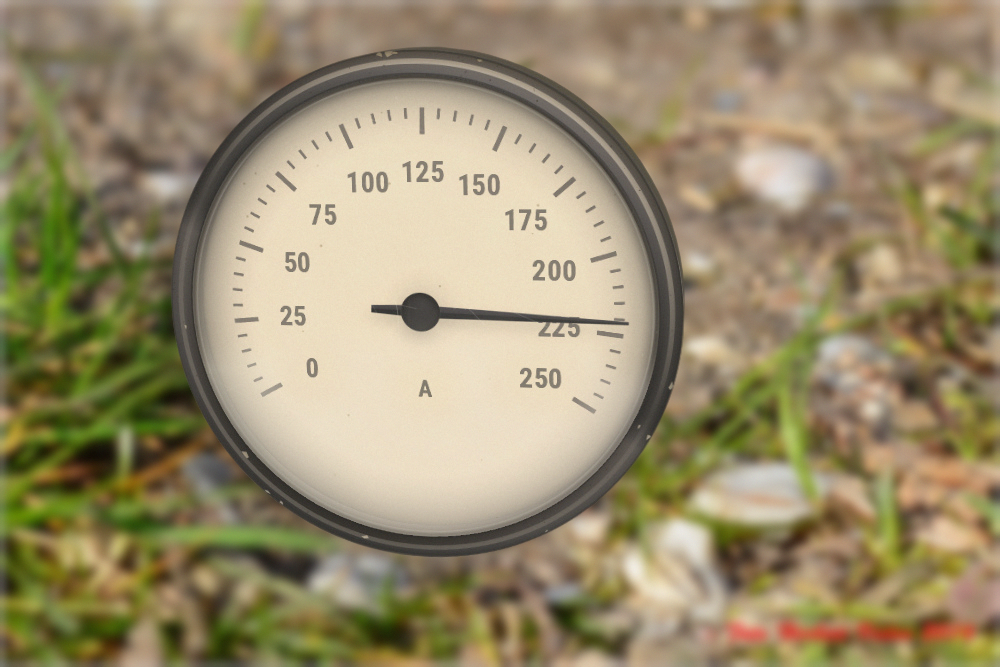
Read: 220 (A)
